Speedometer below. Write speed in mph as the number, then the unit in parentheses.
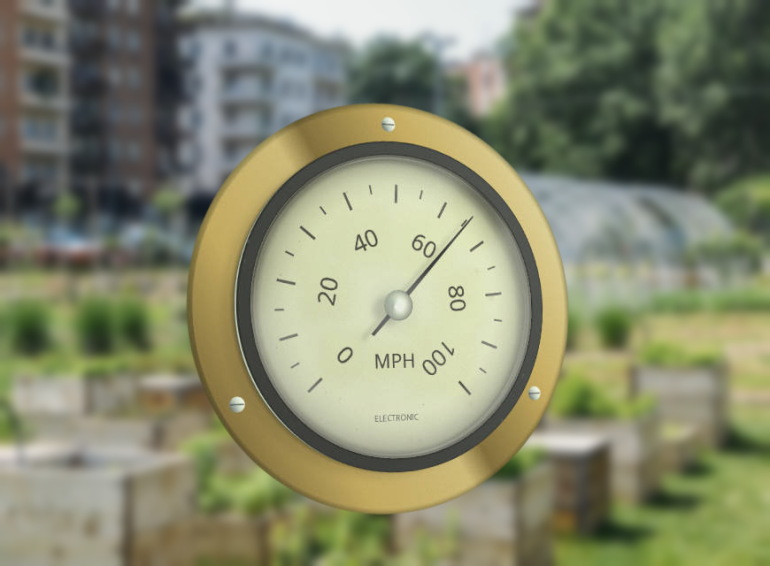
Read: 65 (mph)
